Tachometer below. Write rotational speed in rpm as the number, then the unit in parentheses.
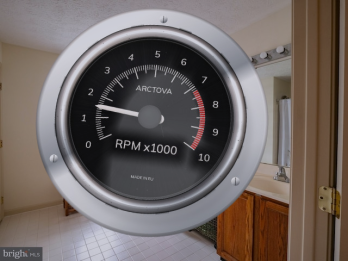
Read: 1500 (rpm)
